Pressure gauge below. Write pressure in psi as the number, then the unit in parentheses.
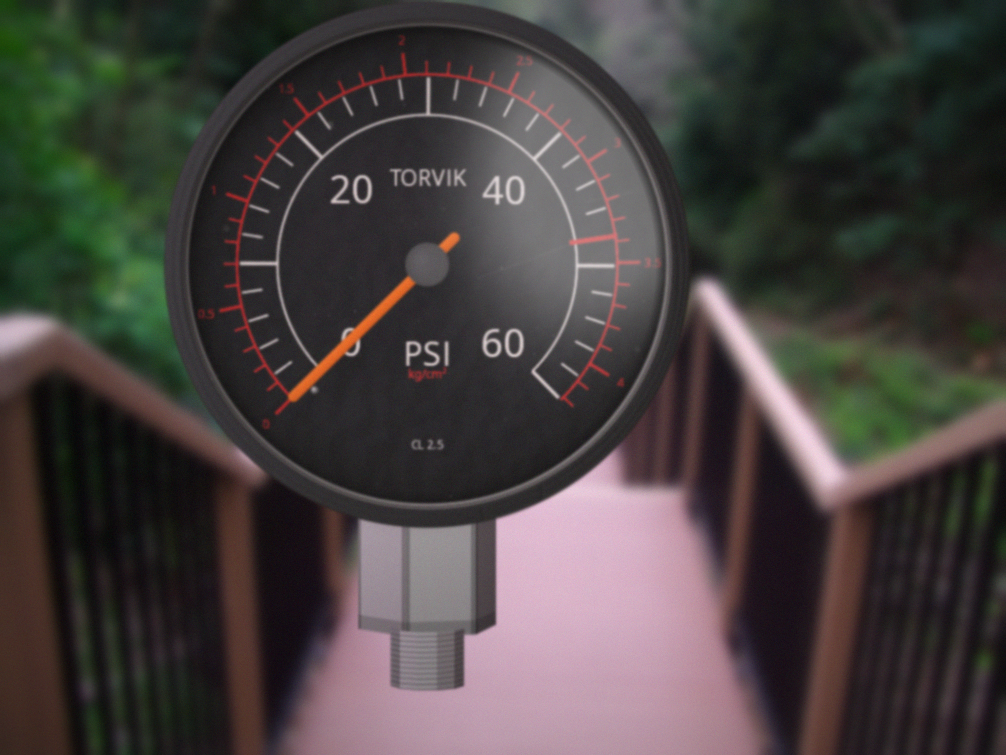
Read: 0 (psi)
